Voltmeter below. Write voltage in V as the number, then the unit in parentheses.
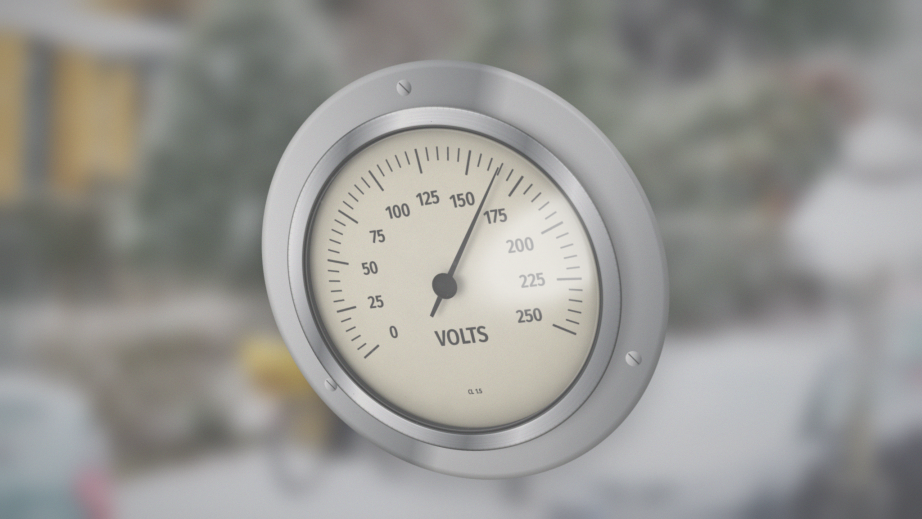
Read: 165 (V)
